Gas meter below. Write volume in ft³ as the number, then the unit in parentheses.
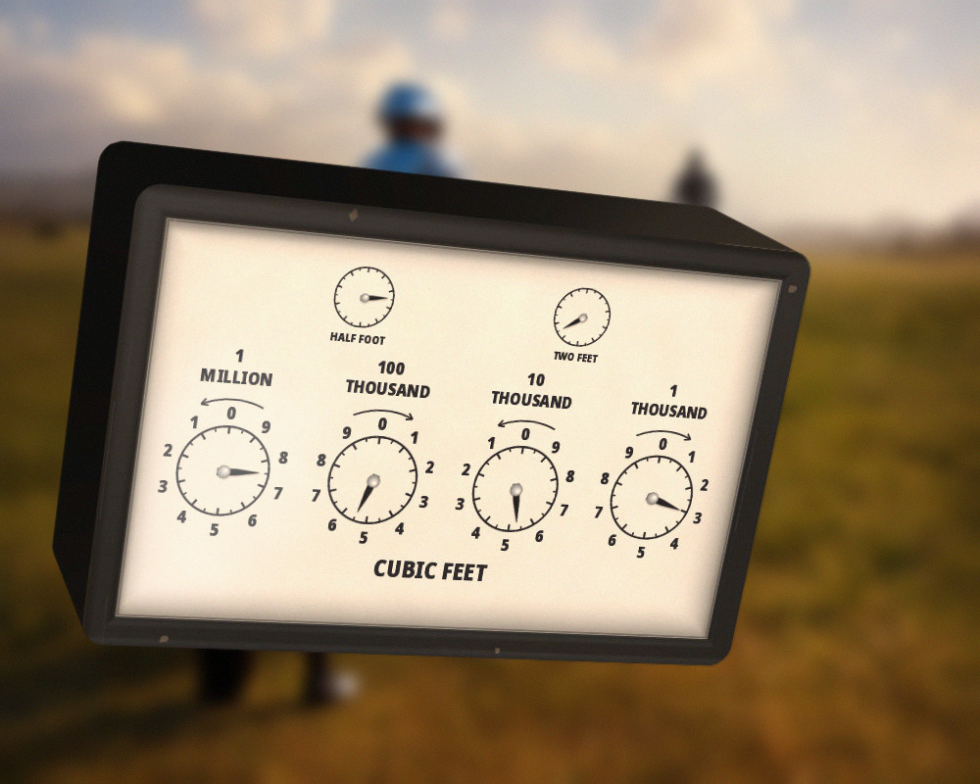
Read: 755300 (ft³)
